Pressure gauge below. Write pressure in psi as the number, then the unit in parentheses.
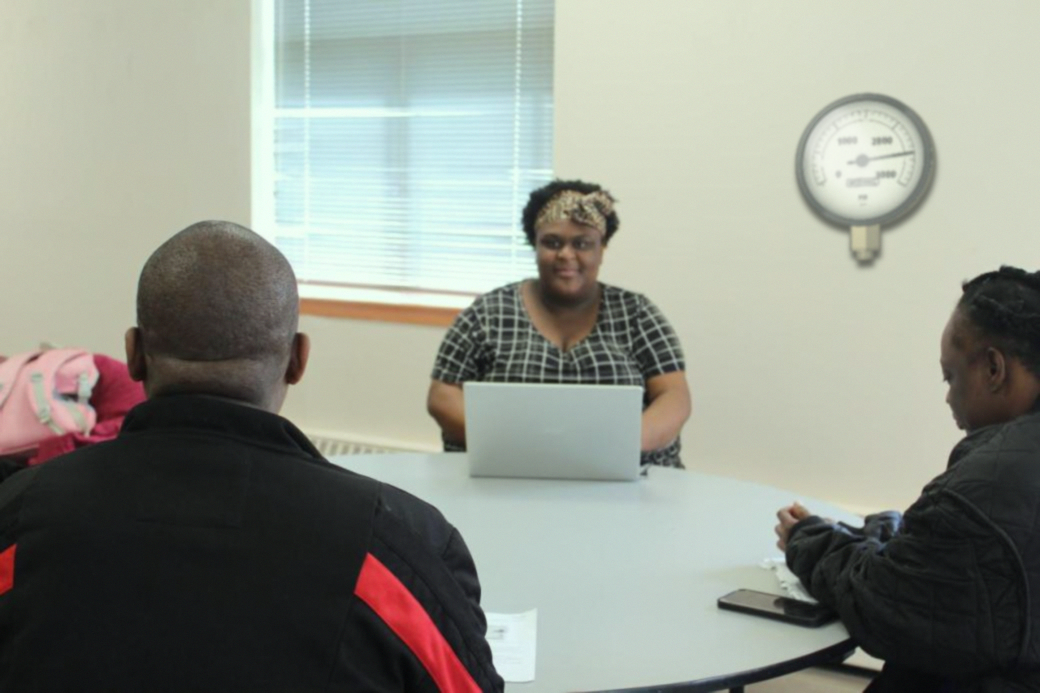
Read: 2500 (psi)
